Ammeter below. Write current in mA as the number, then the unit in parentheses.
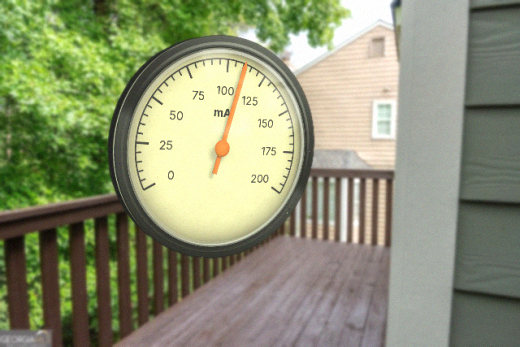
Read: 110 (mA)
